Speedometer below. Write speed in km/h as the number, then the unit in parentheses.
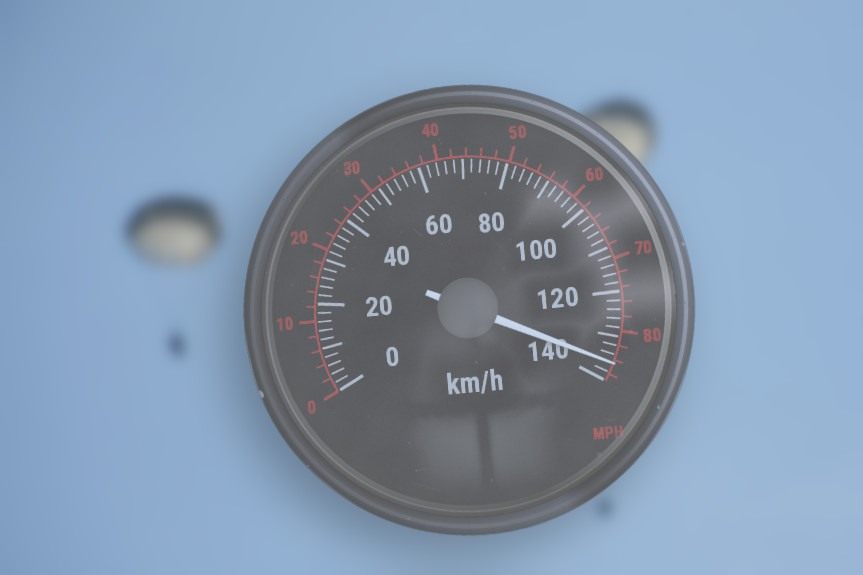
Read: 136 (km/h)
